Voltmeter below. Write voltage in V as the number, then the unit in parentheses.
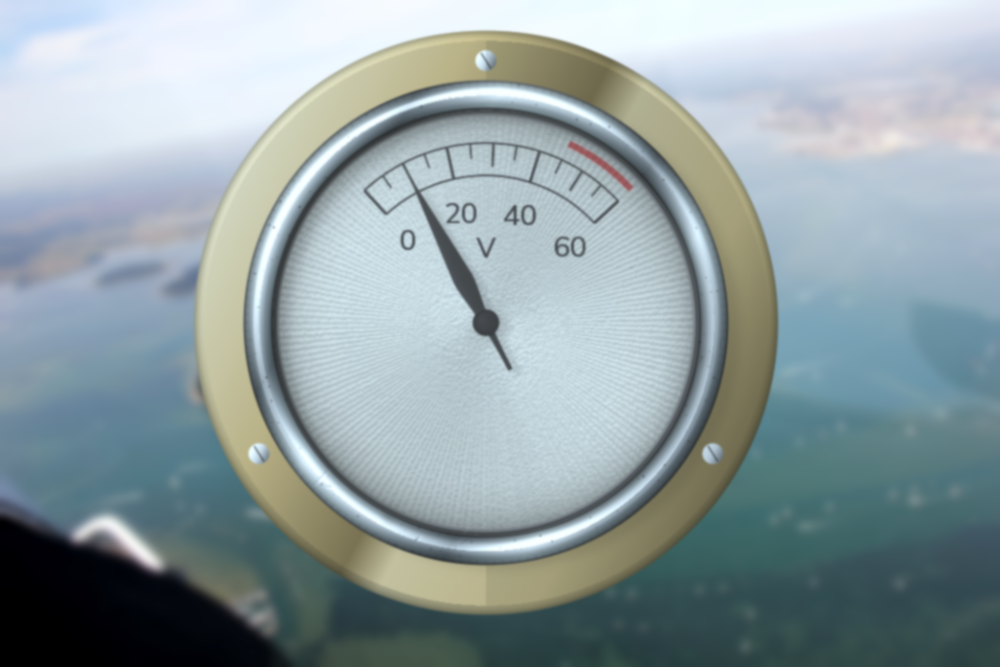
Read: 10 (V)
